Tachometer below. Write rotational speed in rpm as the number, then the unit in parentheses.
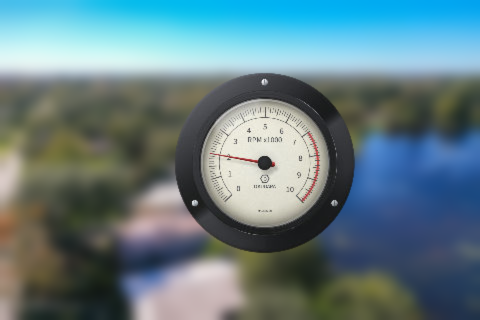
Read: 2000 (rpm)
